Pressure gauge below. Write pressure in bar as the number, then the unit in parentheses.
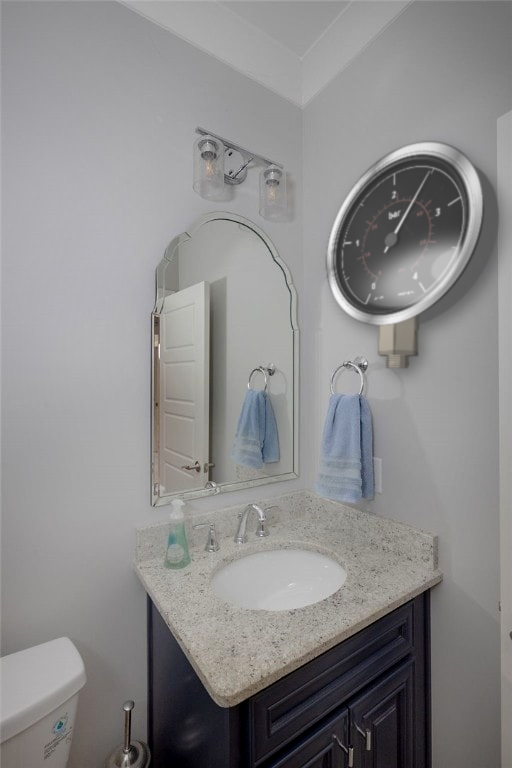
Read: 2.5 (bar)
